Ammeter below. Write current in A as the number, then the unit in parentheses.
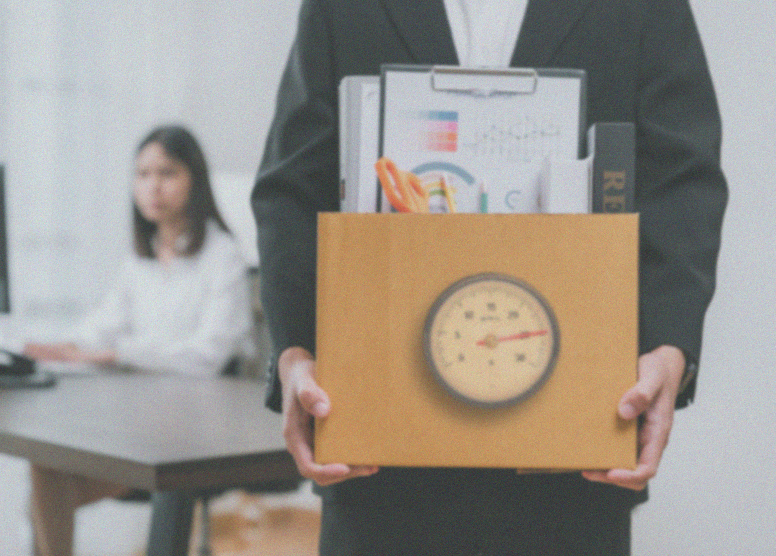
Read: 25 (A)
